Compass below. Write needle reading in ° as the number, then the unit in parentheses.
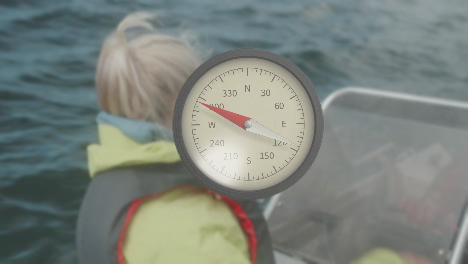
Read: 295 (°)
